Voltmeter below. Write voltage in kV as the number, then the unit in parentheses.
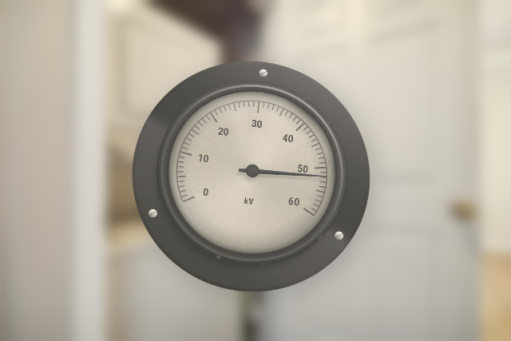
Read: 52 (kV)
